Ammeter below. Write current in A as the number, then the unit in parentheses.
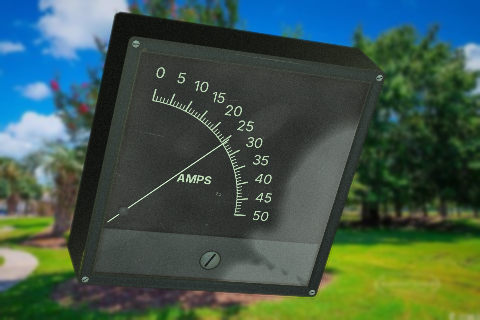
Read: 25 (A)
